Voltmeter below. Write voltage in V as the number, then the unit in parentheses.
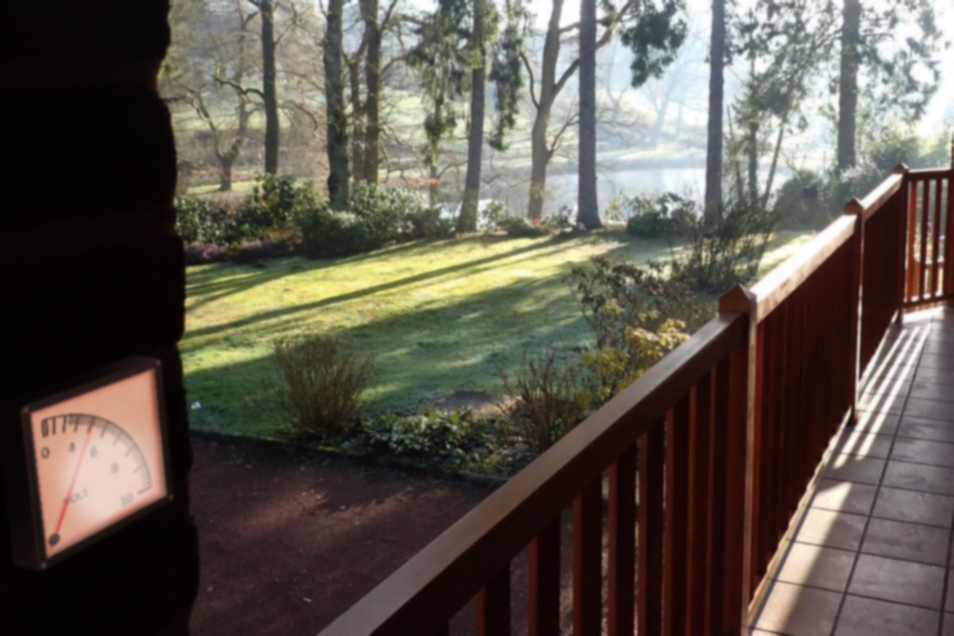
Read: 5 (V)
